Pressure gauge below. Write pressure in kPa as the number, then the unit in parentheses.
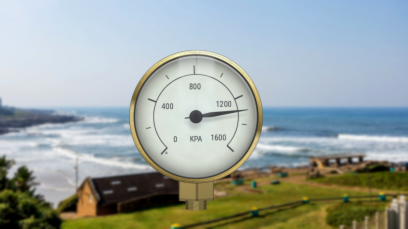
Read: 1300 (kPa)
